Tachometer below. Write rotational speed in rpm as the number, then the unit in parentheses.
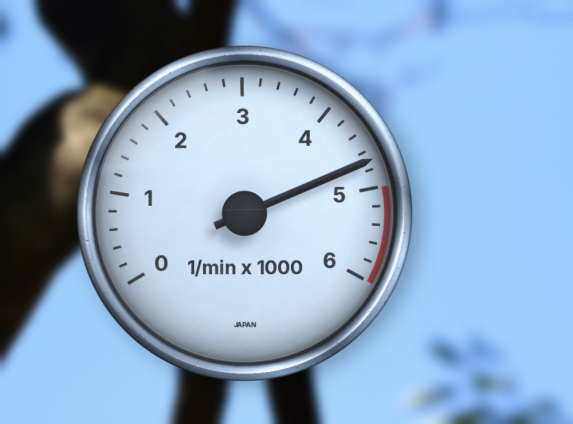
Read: 4700 (rpm)
